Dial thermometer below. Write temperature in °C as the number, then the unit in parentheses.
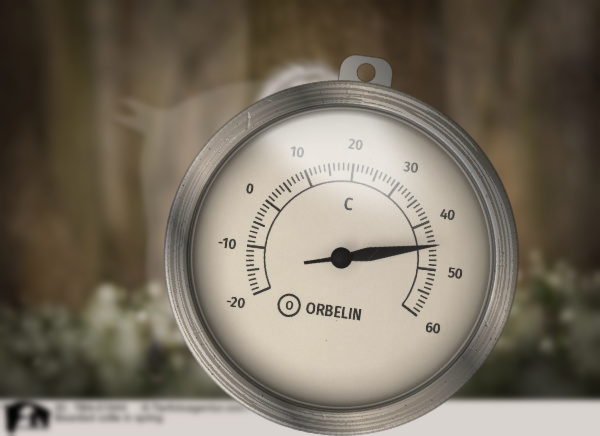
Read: 45 (°C)
